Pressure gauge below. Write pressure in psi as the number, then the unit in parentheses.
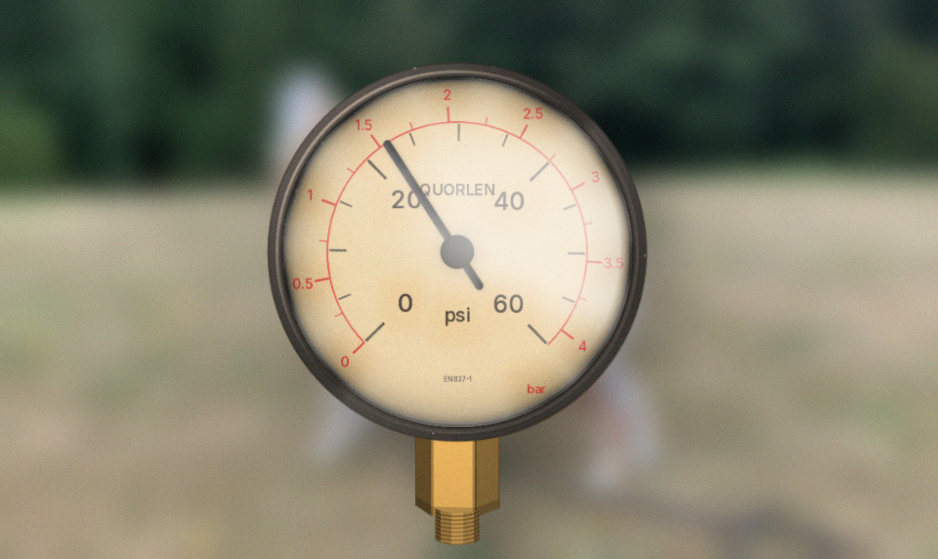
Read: 22.5 (psi)
